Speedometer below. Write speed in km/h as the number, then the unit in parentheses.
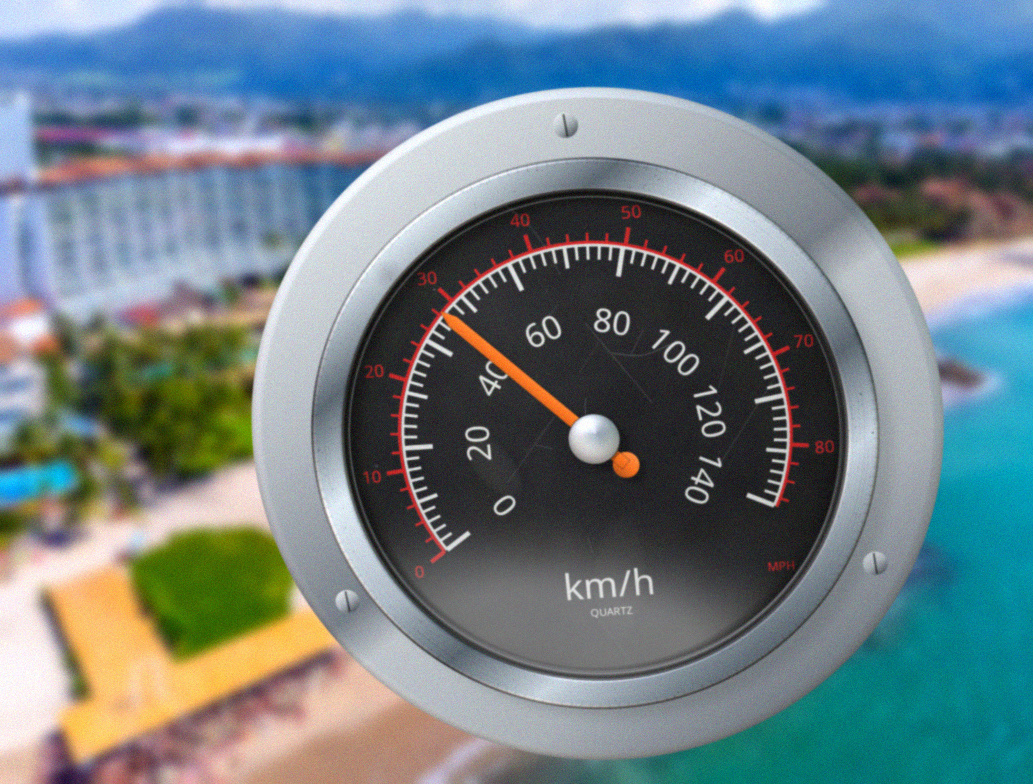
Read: 46 (km/h)
